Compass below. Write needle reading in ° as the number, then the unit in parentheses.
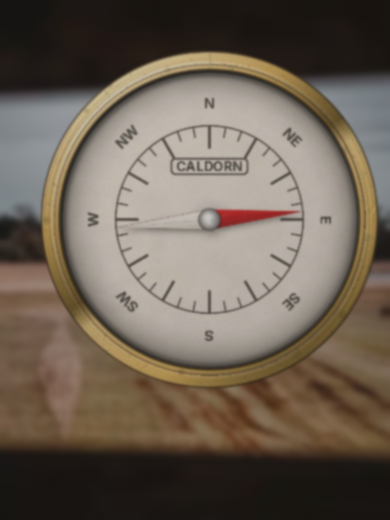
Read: 85 (°)
